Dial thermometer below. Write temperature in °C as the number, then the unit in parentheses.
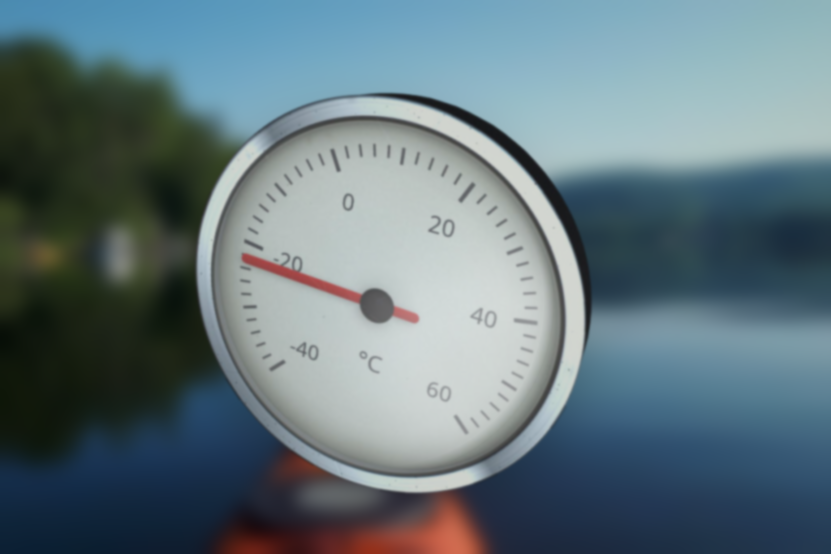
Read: -22 (°C)
